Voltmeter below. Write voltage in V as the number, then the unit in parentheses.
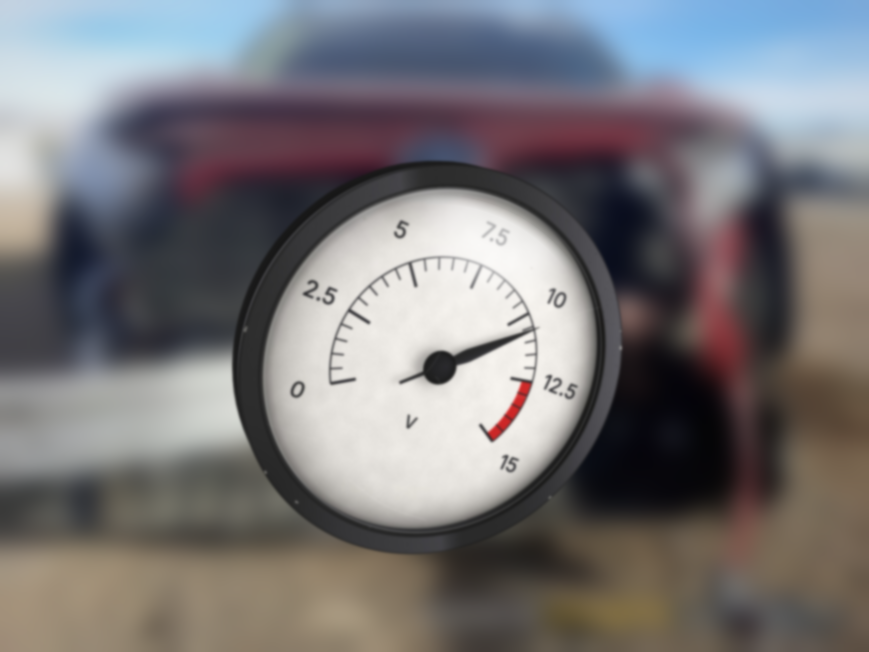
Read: 10.5 (V)
